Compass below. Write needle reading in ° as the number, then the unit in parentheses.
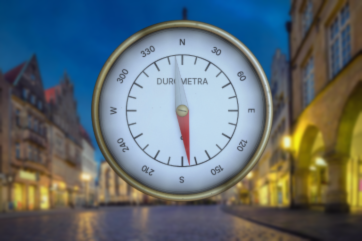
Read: 172.5 (°)
